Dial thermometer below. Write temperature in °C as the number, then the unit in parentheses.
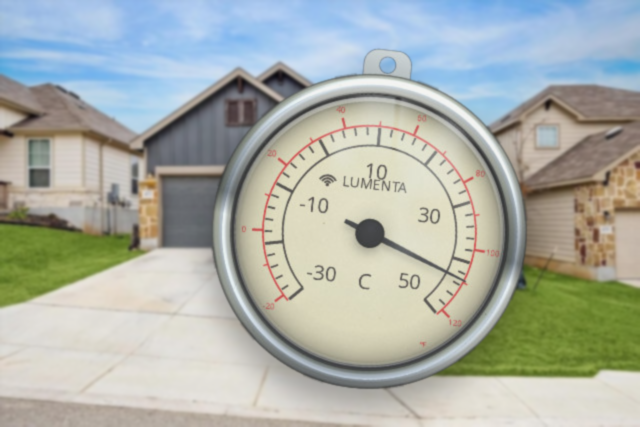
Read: 43 (°C)
